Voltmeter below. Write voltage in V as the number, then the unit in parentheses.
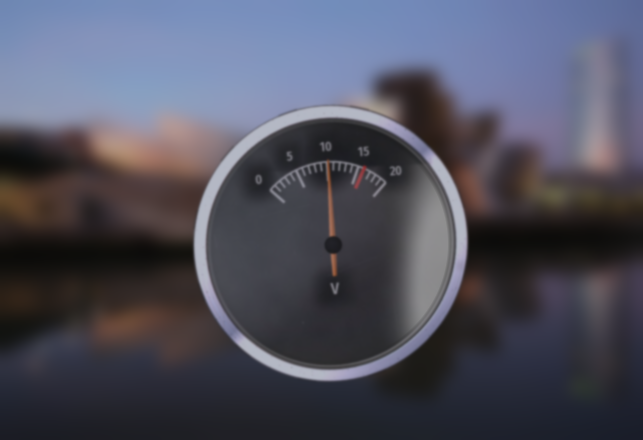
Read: 10 (V)
